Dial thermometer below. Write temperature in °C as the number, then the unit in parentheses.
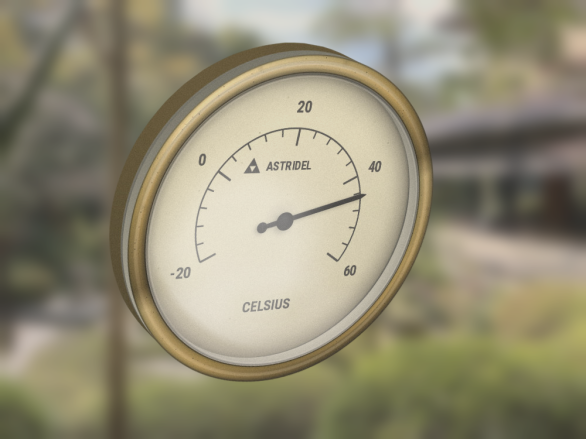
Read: 44 (°C)
